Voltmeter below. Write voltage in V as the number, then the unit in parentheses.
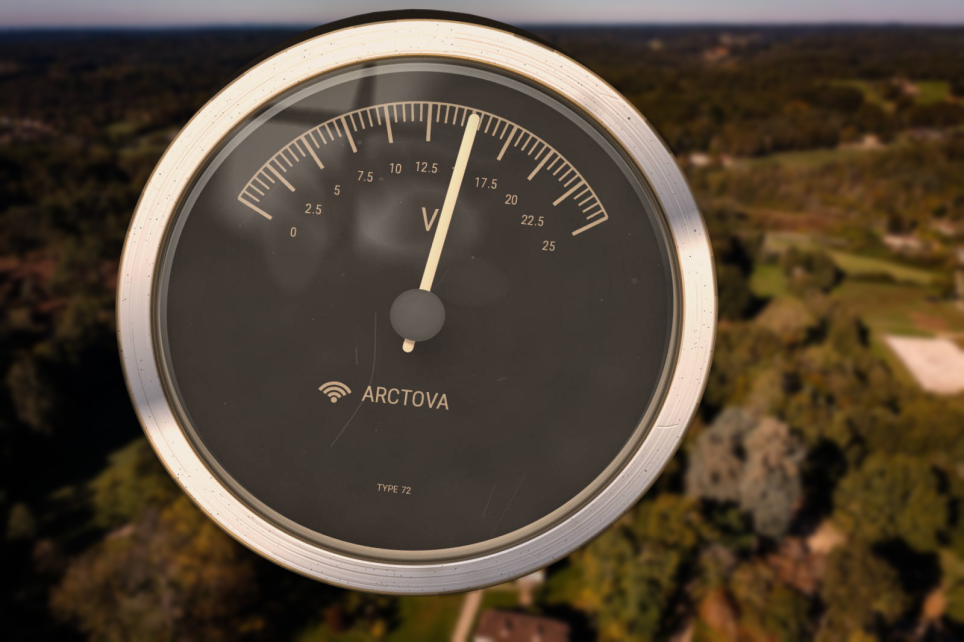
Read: 15 (V)
